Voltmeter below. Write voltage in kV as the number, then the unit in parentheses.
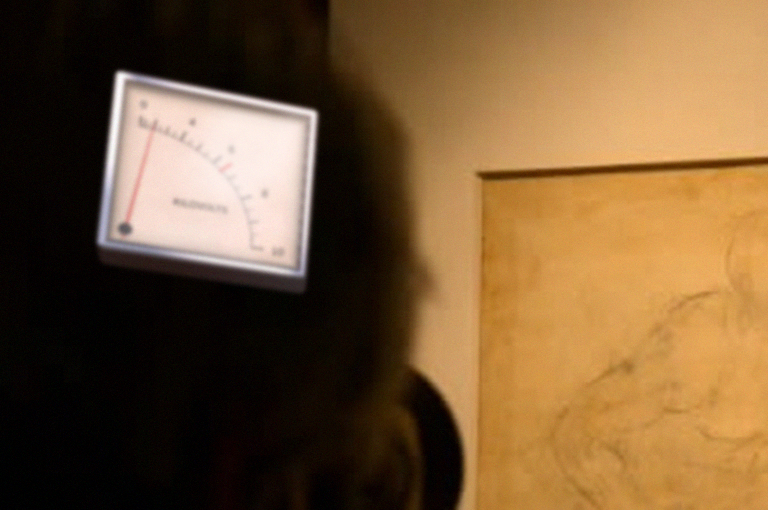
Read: 2 (kV)
